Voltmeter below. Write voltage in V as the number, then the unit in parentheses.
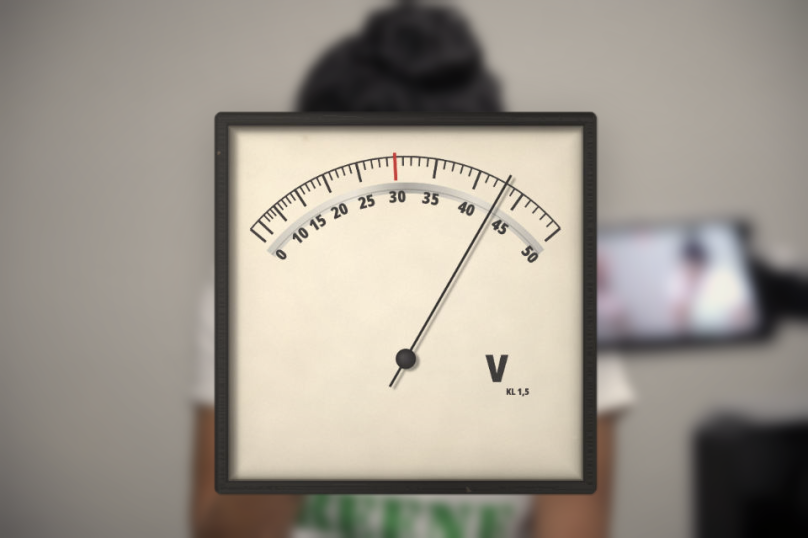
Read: 43 (V)
